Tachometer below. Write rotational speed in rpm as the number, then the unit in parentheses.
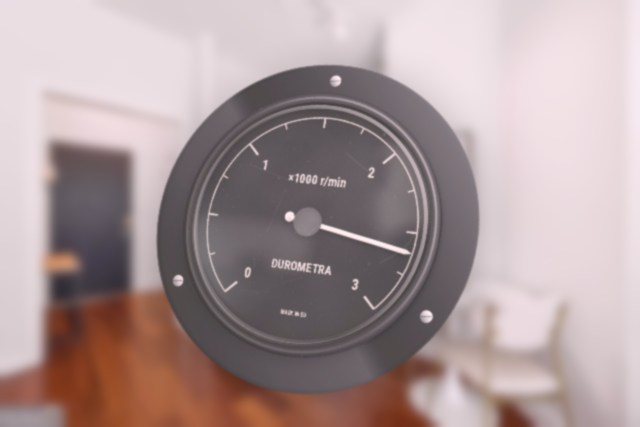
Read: 2625 (rpm)
